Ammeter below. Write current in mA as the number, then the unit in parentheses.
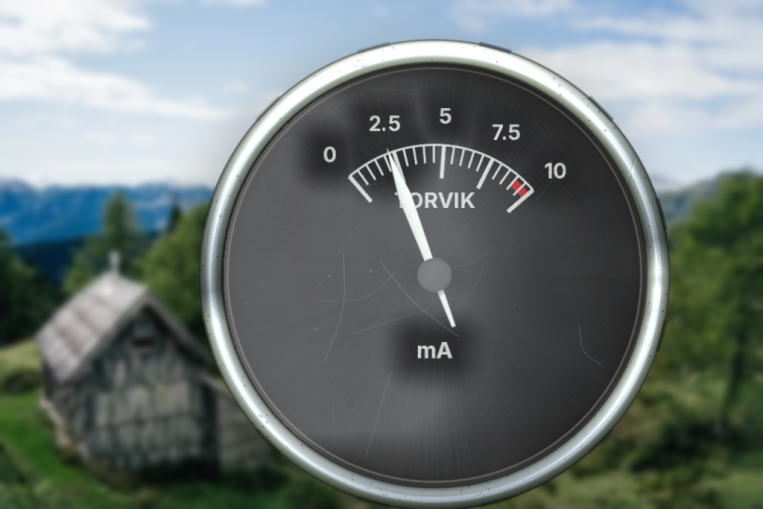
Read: 2.25 (mA)
